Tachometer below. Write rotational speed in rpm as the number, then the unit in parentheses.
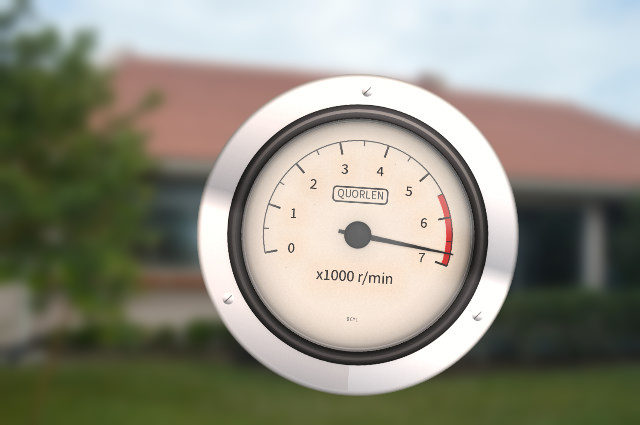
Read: 6750 (rpm)
